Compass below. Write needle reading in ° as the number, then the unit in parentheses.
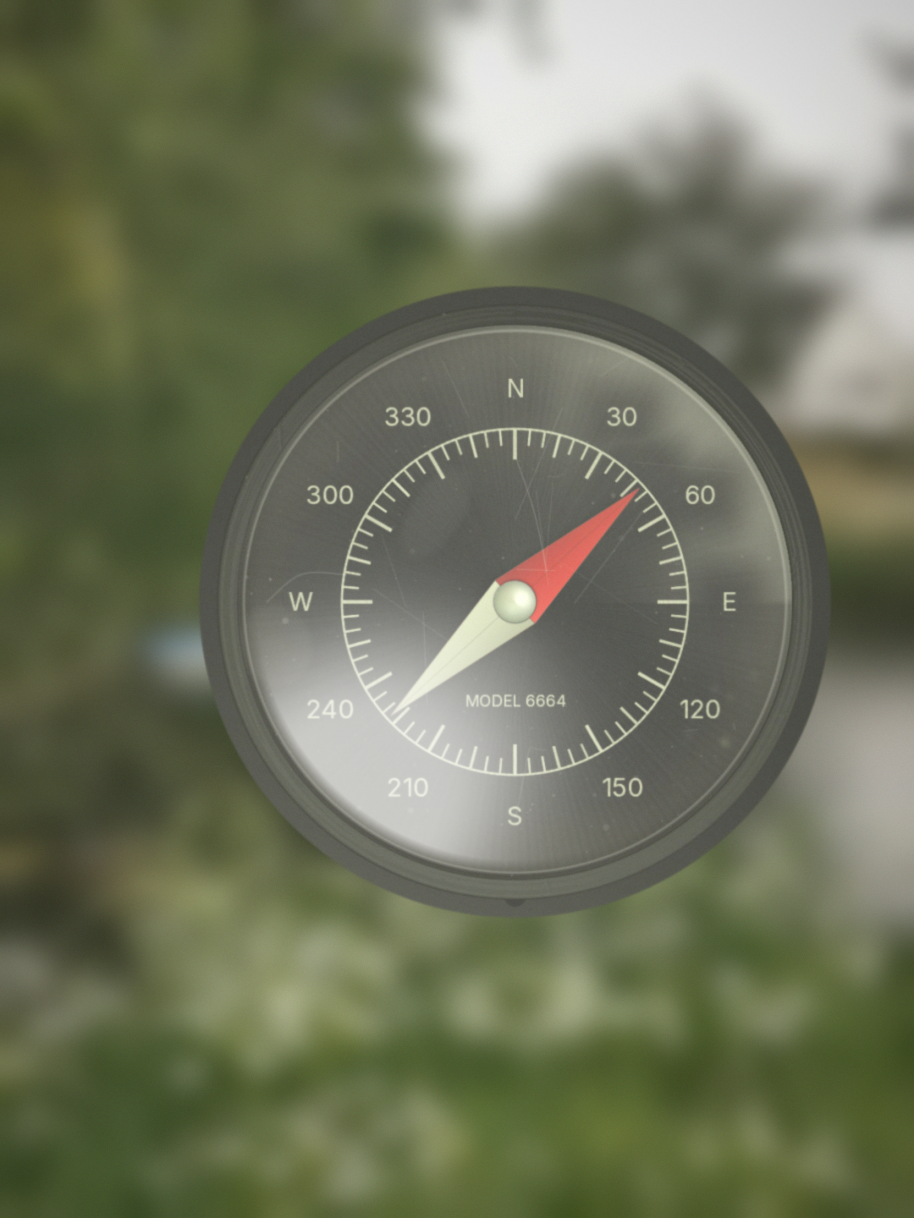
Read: 47.5 (°)
